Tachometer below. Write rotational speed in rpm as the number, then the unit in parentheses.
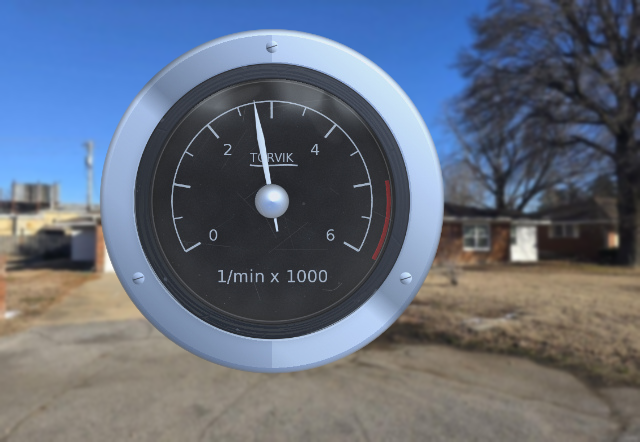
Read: 2750 (rpm)
